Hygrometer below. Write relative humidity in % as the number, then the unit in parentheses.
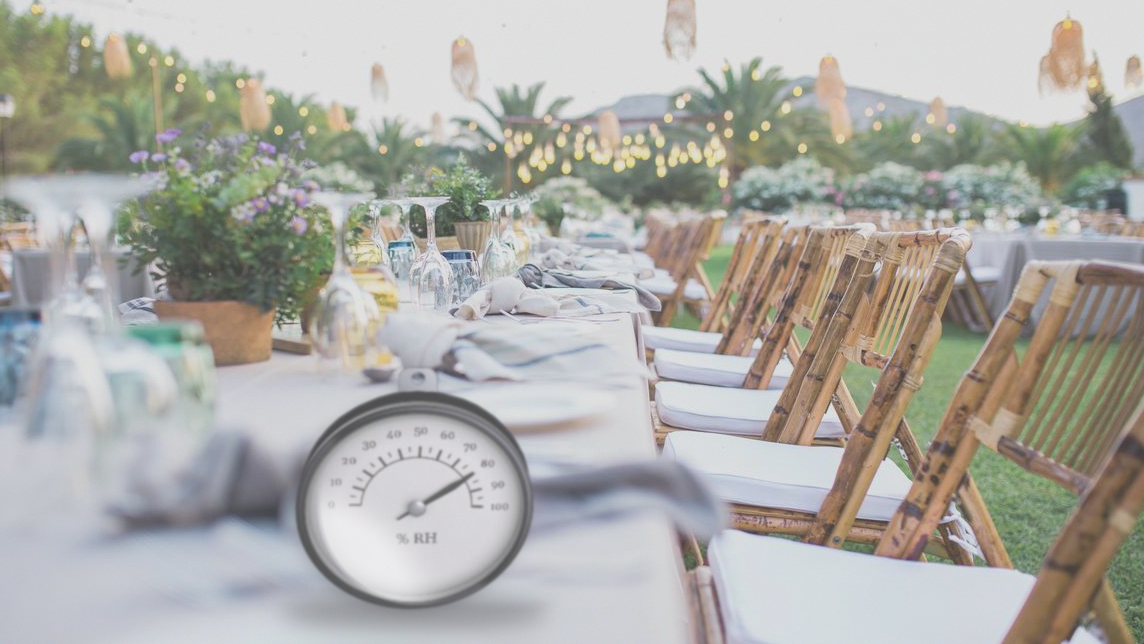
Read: 80 (%)
